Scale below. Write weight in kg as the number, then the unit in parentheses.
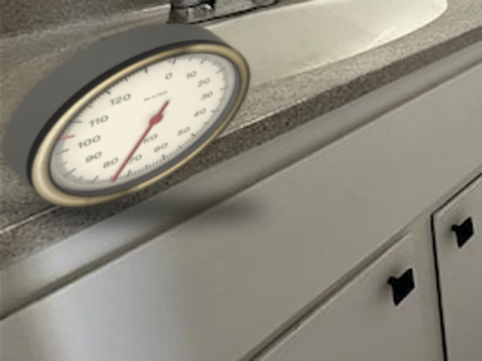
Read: 75 (kg)
